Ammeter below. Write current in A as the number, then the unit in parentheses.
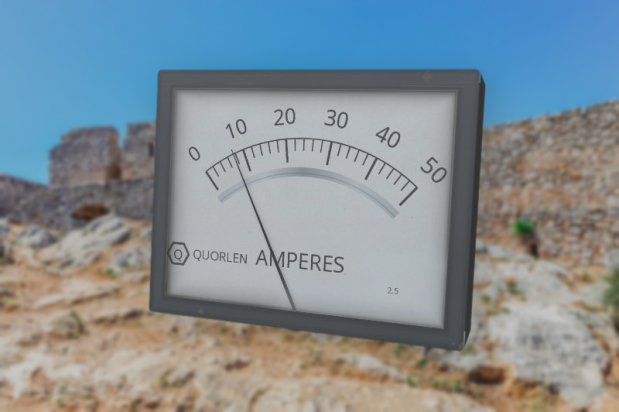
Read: 8 (A)
